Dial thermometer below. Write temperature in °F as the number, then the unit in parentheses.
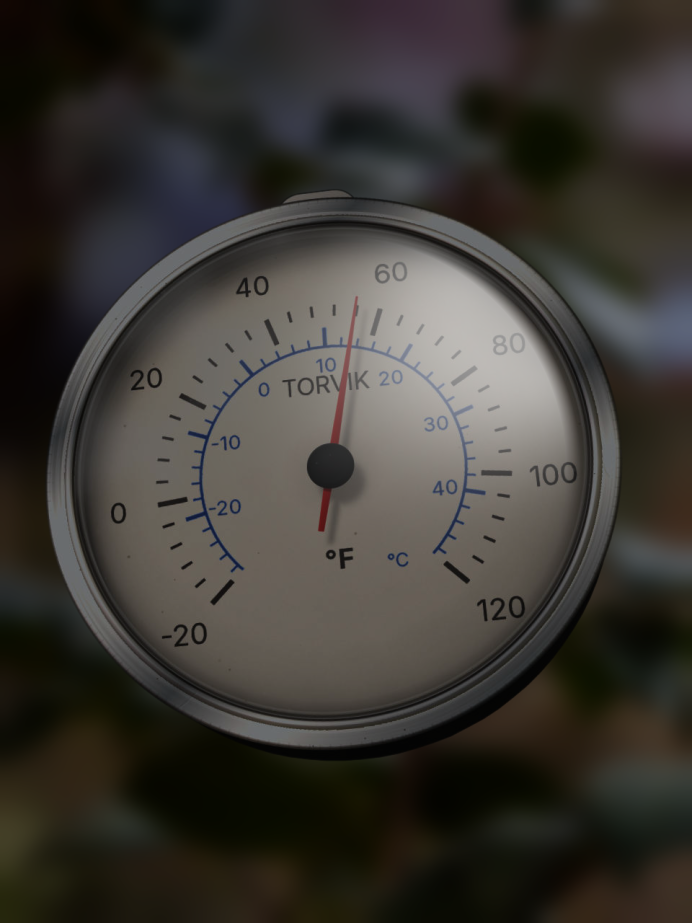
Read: 56 (°F)
